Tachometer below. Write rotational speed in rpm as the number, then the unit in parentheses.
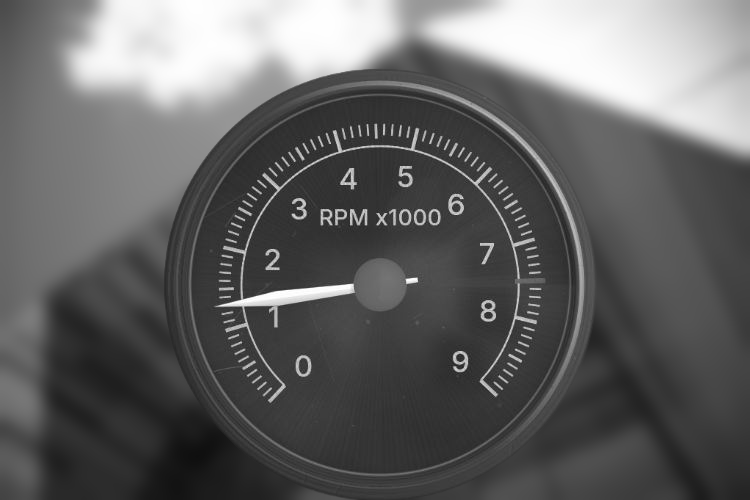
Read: 1300 (rpm)
